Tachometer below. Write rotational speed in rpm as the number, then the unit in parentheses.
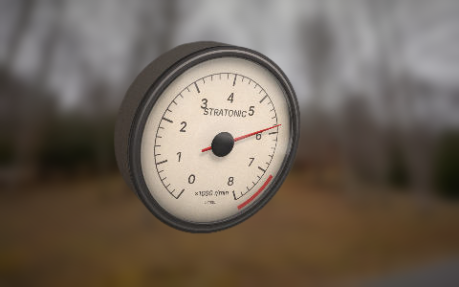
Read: 5800 (rpm)
